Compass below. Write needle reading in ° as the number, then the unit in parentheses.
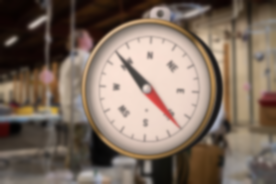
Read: 135 (°)
